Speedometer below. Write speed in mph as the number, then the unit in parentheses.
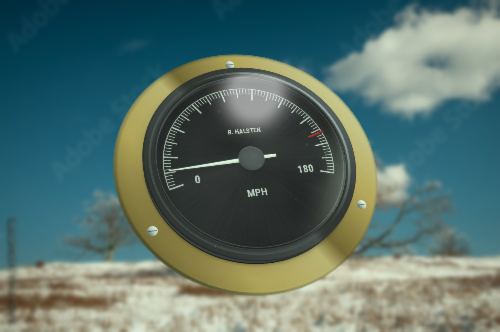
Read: 10 (mph)
